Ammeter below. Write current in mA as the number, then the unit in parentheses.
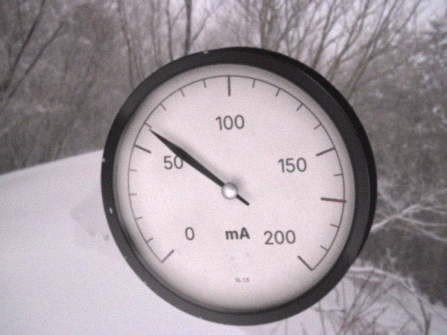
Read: 60 (mA)
